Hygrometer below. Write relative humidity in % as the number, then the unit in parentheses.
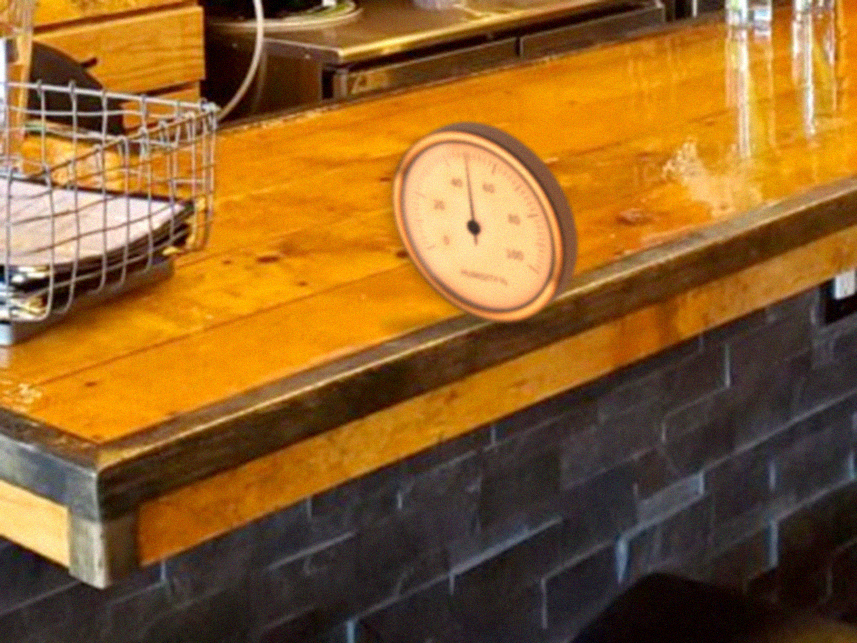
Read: 50 (%)
